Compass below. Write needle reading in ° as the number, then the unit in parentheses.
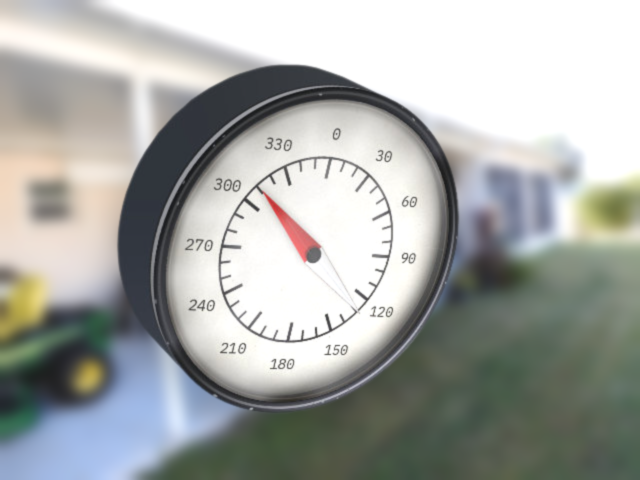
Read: 310 (°)
